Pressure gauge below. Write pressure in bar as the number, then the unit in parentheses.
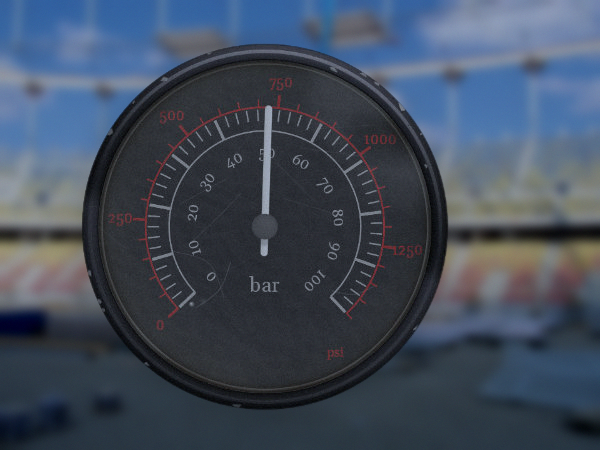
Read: 50 (bar)
